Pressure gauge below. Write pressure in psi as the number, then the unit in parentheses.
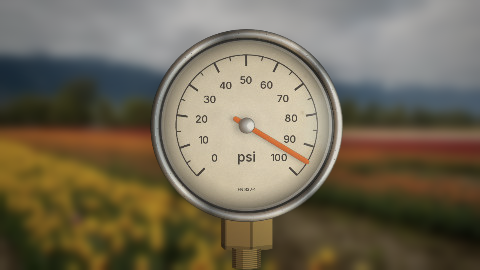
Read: 95 (psi)
